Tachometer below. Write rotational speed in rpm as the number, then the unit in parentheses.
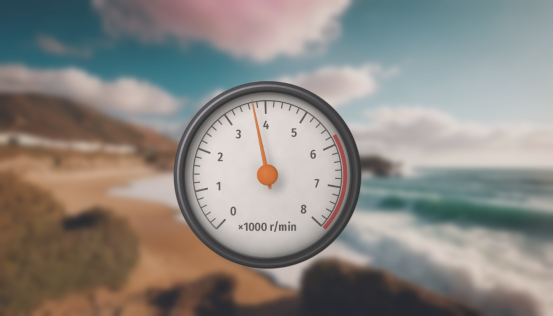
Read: 3700 (rpm)
